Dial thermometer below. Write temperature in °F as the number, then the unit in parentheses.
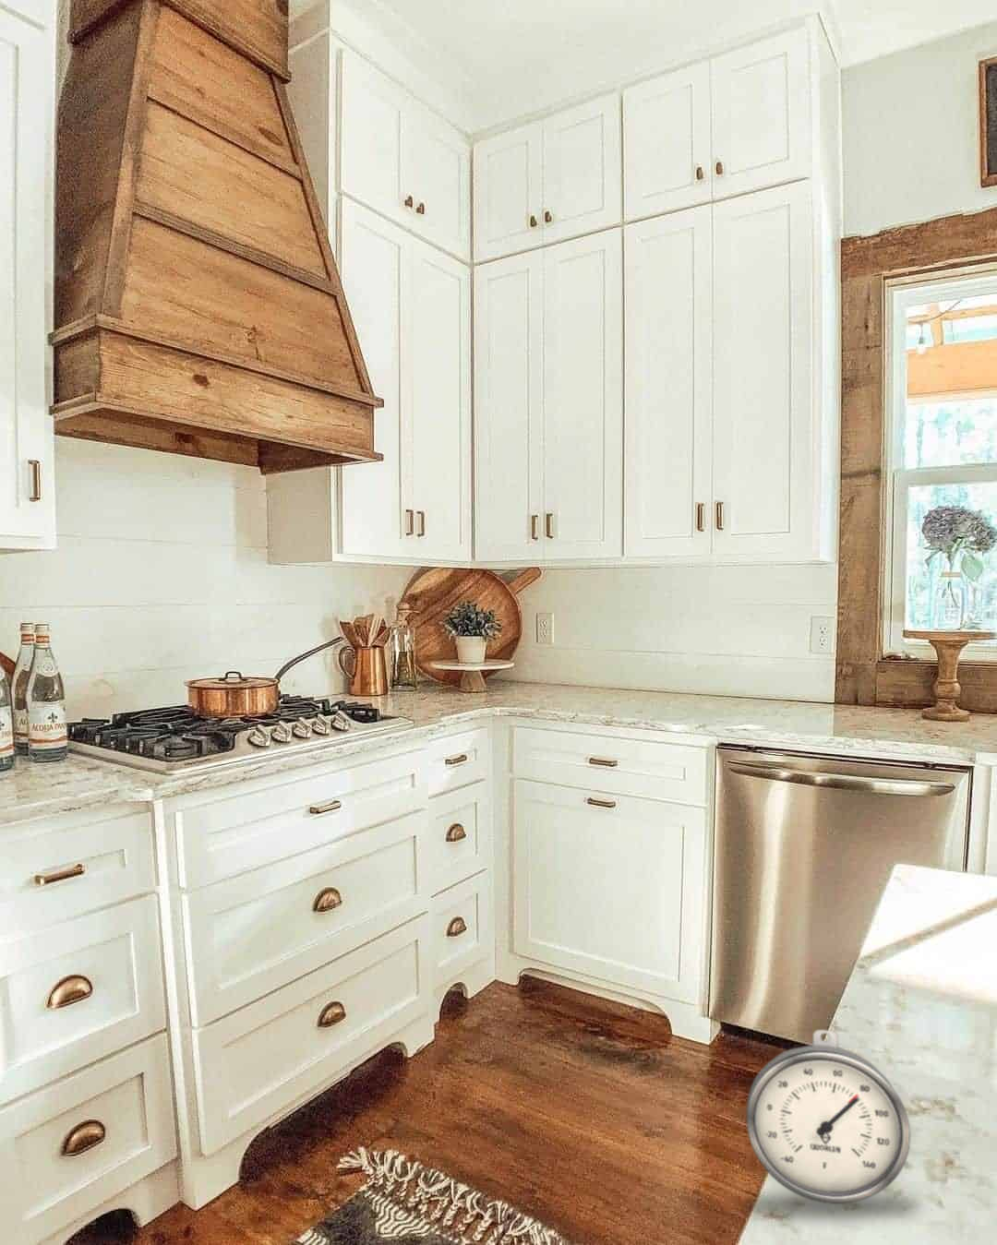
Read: 80 (°F)
